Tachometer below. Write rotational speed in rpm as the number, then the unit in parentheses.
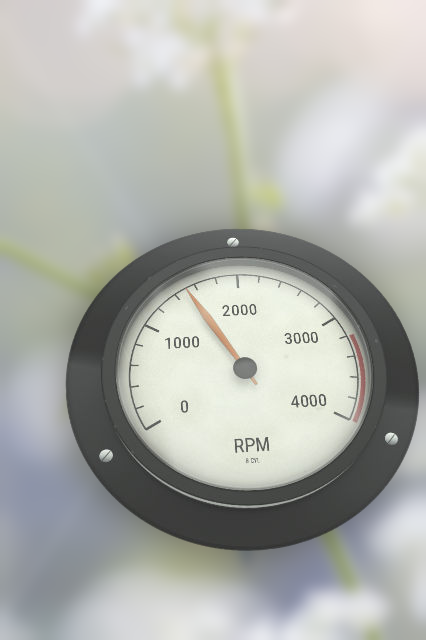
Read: 1500 (rpm)
